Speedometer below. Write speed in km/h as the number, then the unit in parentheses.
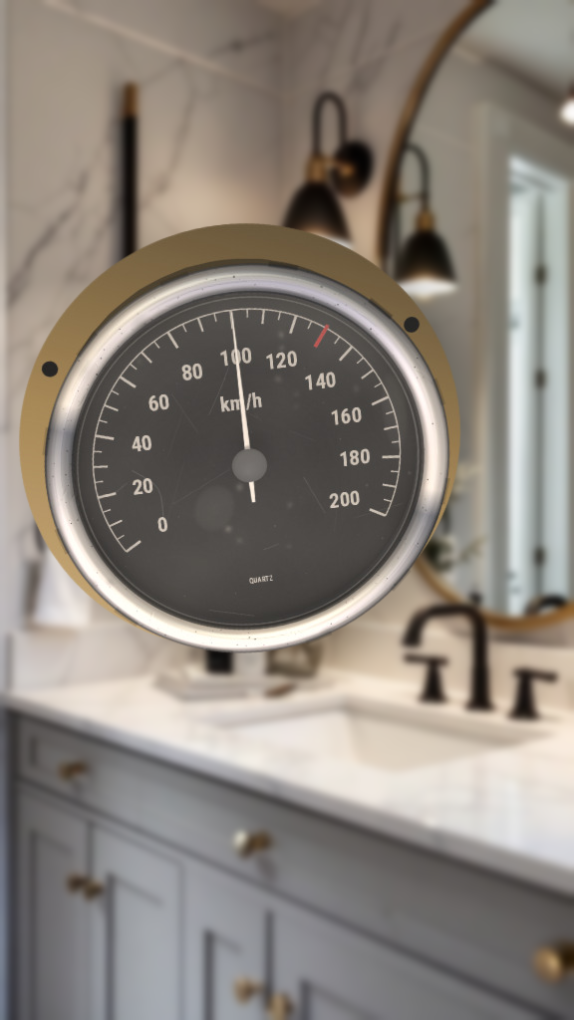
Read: 100 (km/h)
